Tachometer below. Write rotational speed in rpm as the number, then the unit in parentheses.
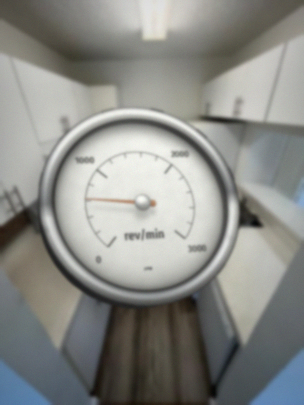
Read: 600 (rpm)
